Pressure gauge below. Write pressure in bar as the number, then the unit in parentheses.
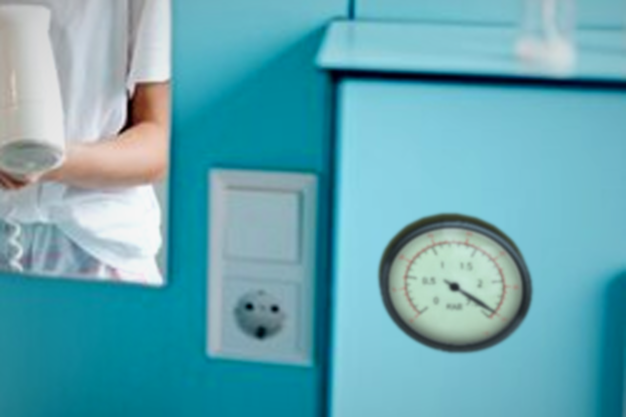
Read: 2.4 (bar)
